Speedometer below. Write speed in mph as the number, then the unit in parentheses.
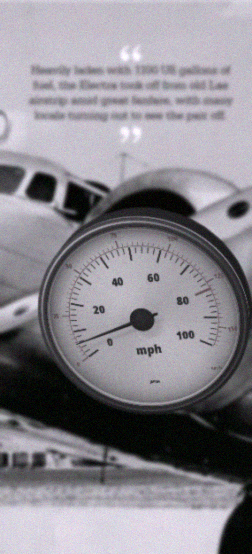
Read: 6 (mph)
